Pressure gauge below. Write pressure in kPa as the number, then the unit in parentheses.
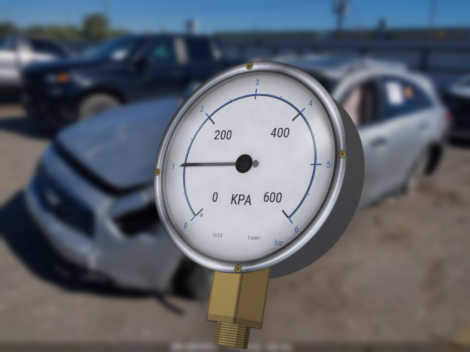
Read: 100 (kPa)
